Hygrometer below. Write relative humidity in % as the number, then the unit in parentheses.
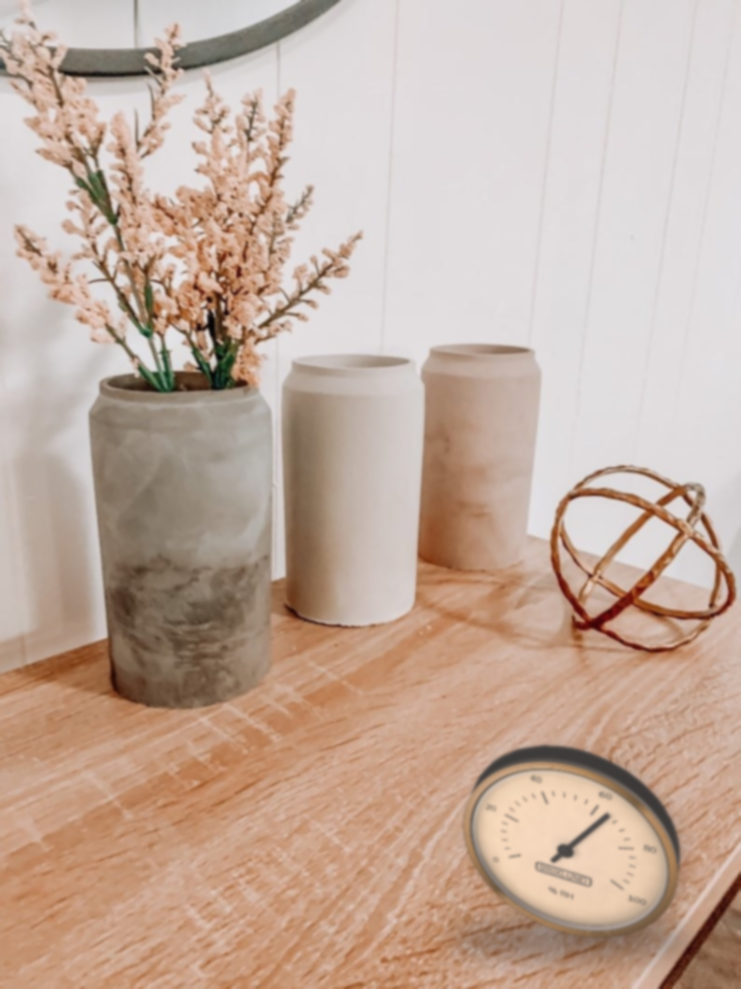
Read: 64 (%)
